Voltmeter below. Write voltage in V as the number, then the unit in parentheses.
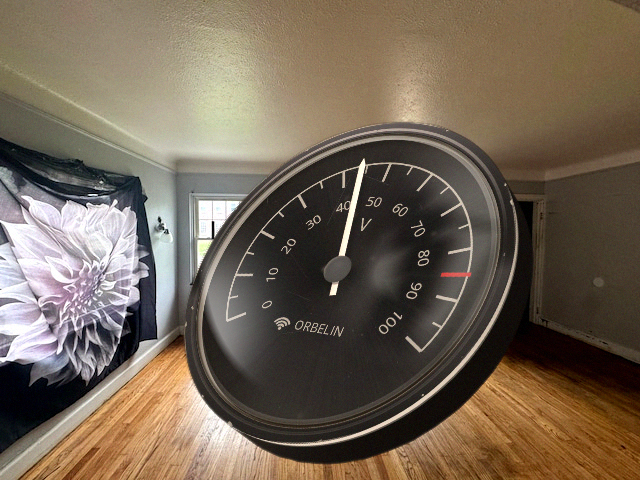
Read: 45 (V)
